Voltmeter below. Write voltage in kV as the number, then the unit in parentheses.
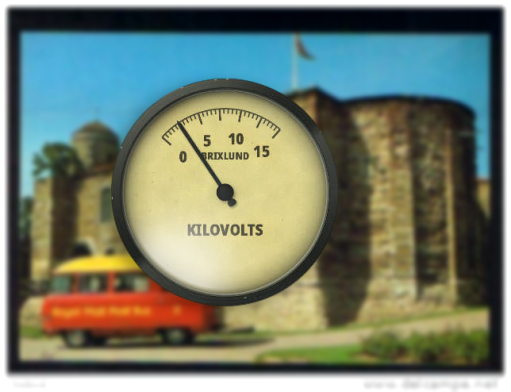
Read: 2.5 (kV)
